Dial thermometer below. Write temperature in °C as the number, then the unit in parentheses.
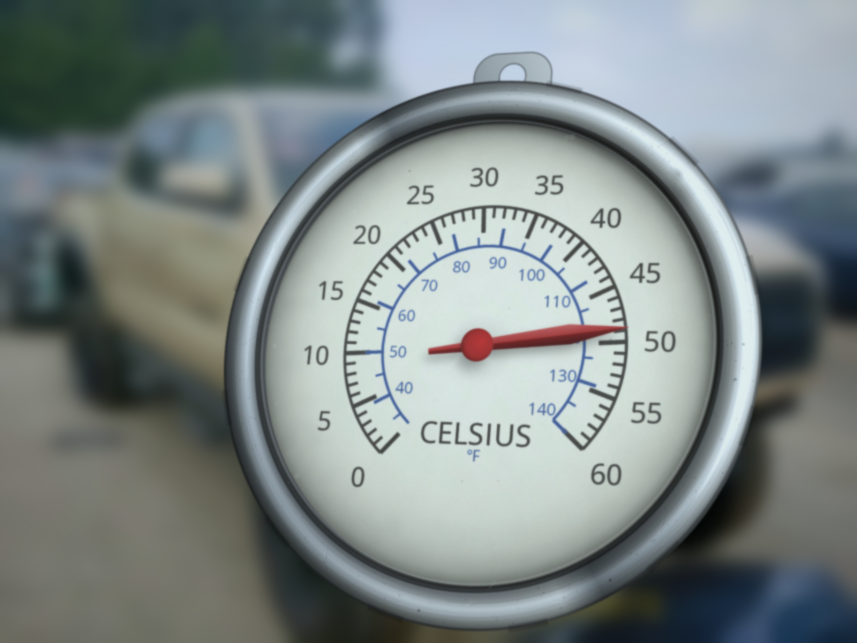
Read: 49 (°C)
